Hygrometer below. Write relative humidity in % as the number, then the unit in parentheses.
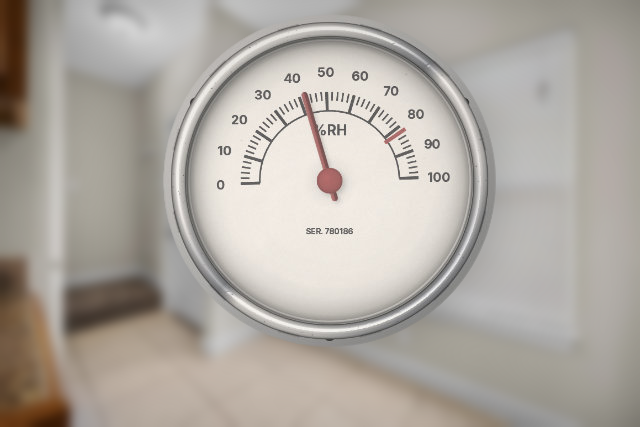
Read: 42 (%)
